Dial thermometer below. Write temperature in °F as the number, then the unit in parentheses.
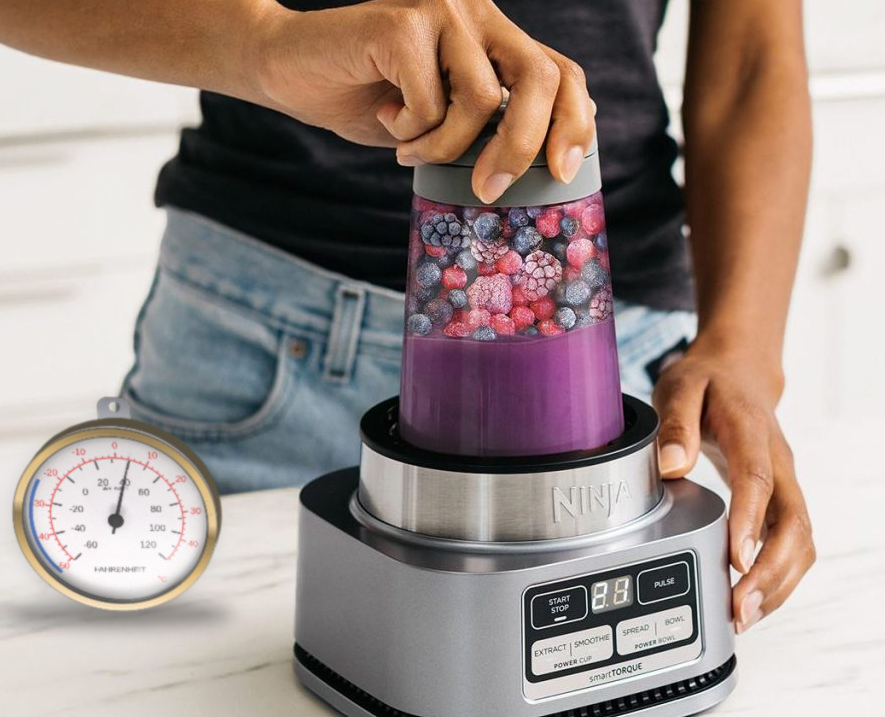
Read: 40 (°F)
